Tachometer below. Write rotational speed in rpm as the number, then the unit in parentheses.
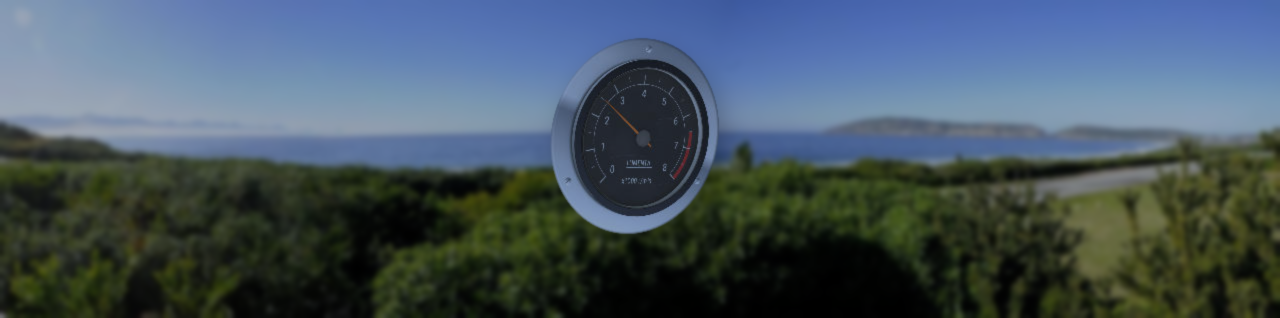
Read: 2500 (rpm)
